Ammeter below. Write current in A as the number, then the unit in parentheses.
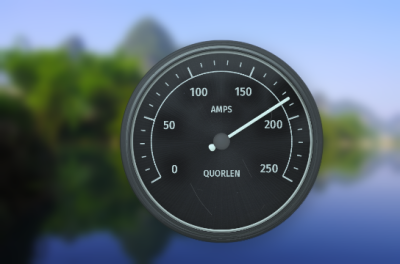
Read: 185 (A)
